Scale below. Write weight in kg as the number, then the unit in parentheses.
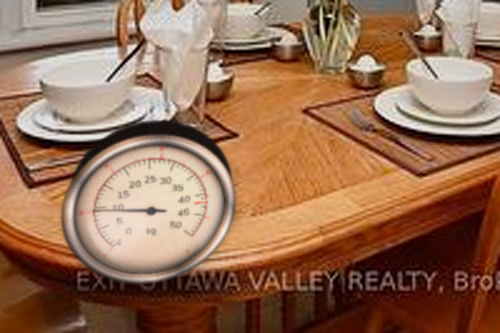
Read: 10 (kg)
